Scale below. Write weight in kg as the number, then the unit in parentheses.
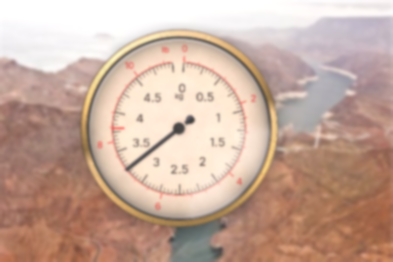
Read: 3.25 (kg)
